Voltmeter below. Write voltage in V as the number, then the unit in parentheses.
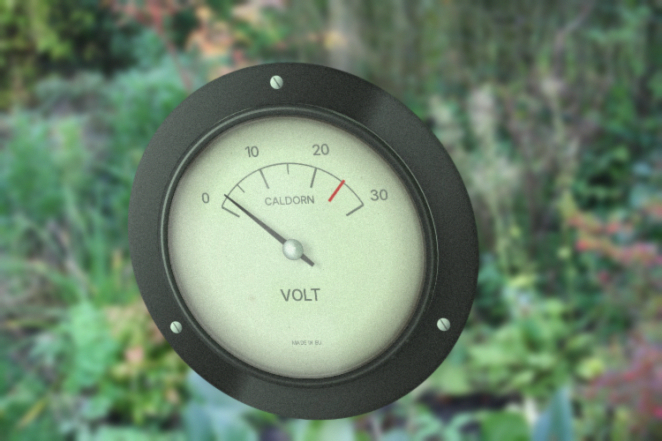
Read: 2.5 (V)
